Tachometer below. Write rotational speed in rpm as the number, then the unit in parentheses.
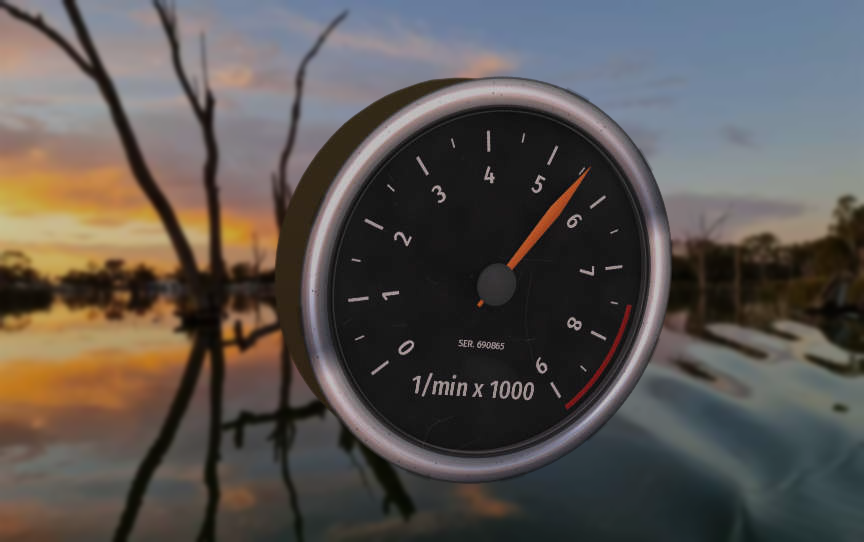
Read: 5500 (rpm)
